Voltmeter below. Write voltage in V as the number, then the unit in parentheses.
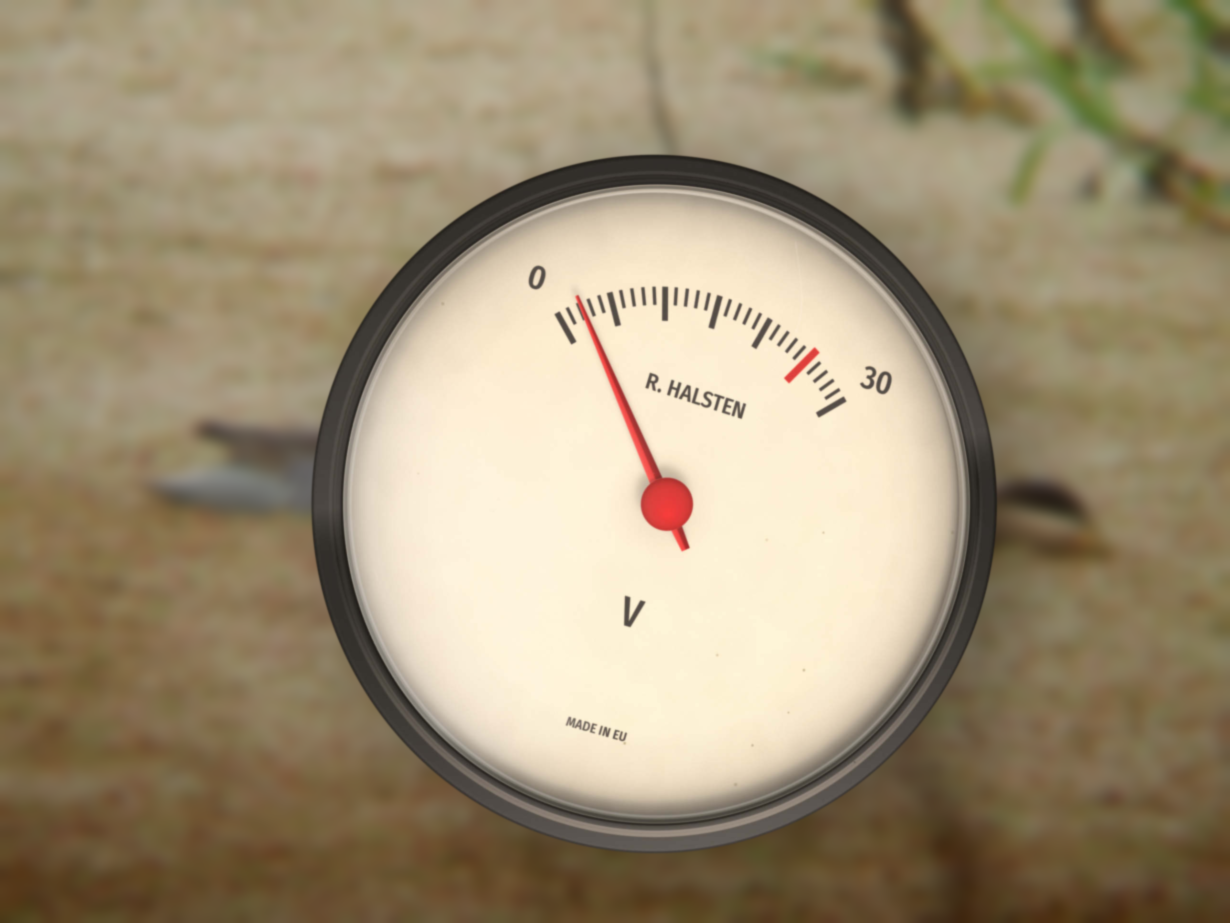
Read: 2 (V)
